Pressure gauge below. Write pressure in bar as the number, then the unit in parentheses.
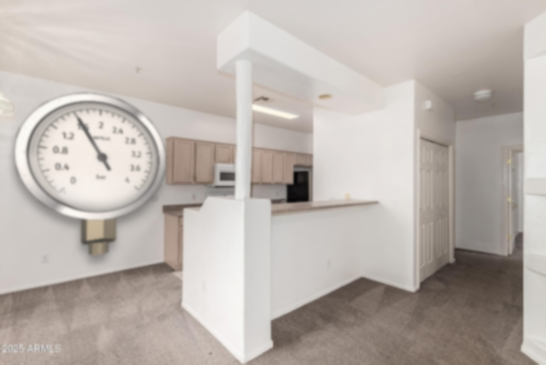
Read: 1.6 (bar)
